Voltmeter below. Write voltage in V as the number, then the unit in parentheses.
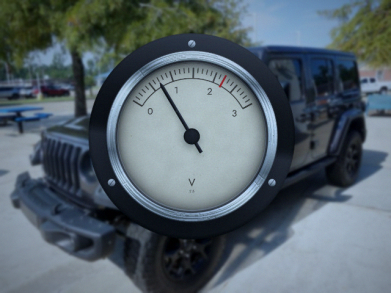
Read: 0.7 (V)
